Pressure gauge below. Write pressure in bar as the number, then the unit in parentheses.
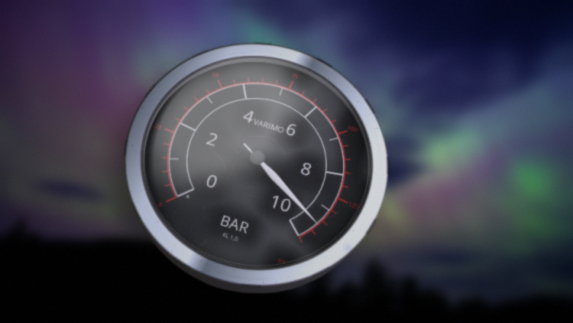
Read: 9.5 (bar)
